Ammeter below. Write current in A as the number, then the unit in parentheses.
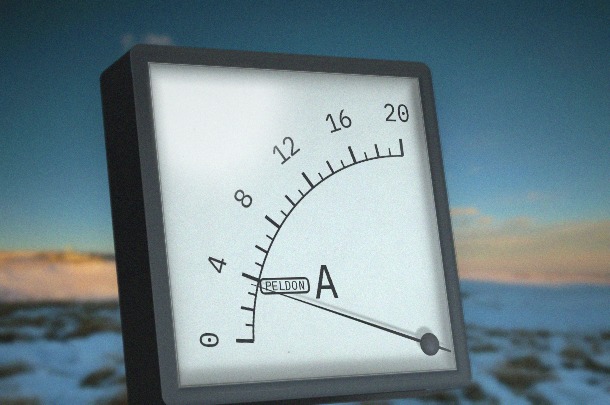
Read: 3.5 (A)
